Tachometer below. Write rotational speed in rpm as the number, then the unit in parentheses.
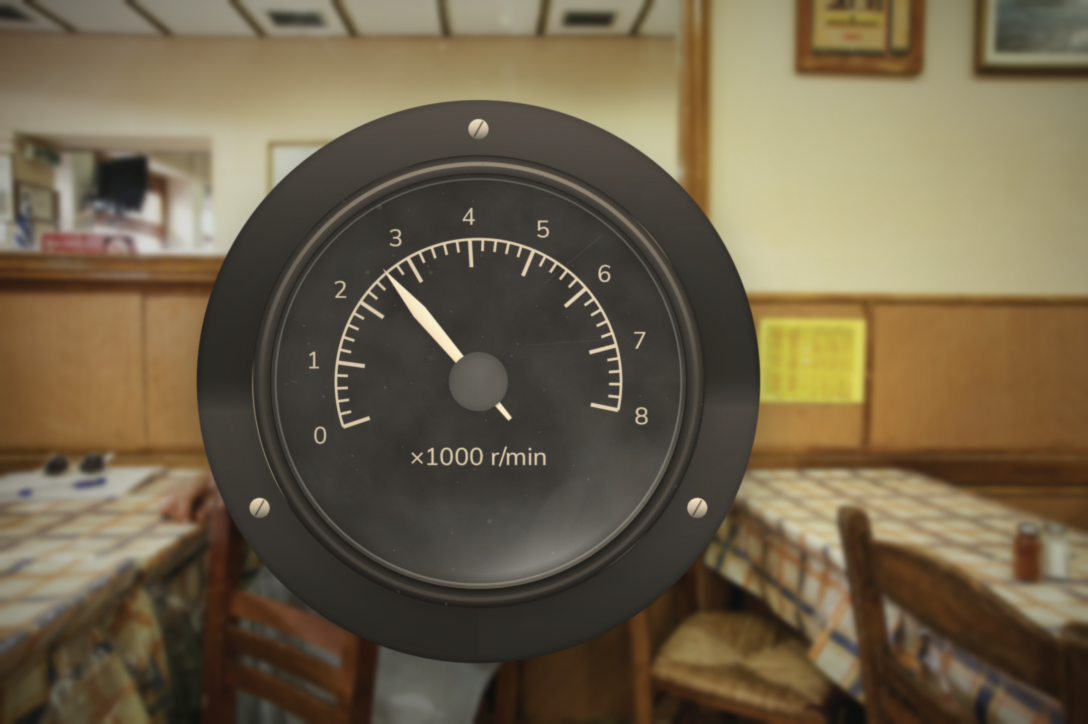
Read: 2600 (rpm)
